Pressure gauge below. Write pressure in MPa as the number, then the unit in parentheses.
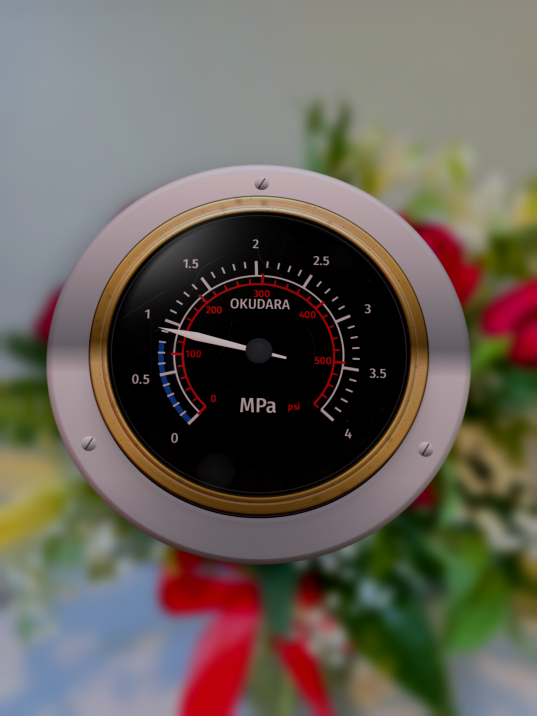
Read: 0.9 (MPa)
